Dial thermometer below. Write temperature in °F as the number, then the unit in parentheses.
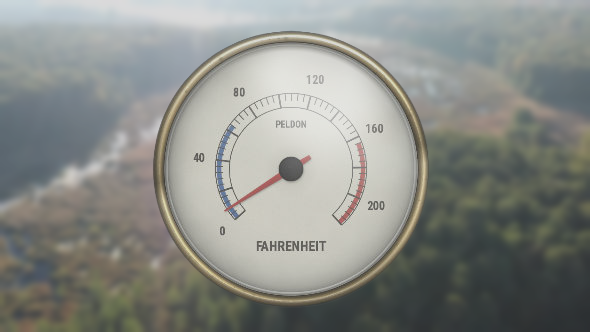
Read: 8 (°F)
